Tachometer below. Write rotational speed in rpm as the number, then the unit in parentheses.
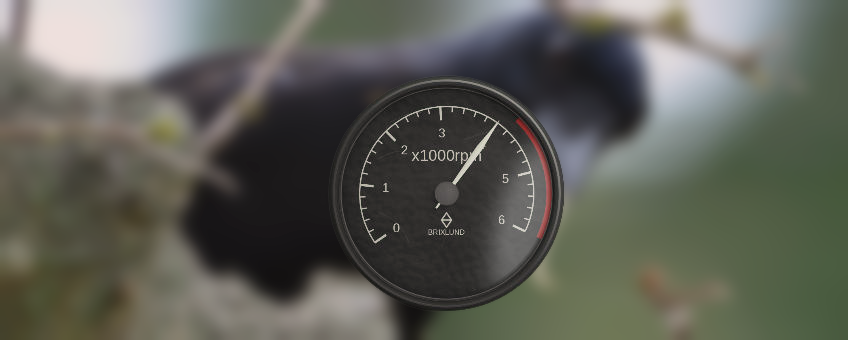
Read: 4000 (rpm)
